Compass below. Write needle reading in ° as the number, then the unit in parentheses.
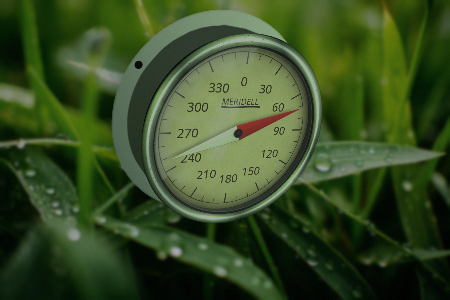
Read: 70 (°)
